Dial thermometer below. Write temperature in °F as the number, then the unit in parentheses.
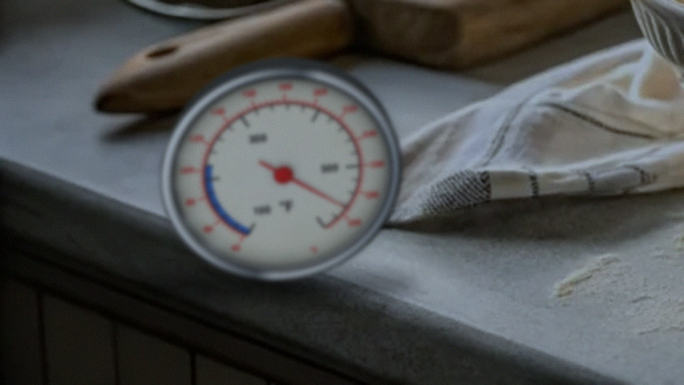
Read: 560 (°F)
